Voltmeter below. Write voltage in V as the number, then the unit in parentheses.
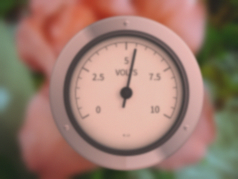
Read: 5.5 (V)
